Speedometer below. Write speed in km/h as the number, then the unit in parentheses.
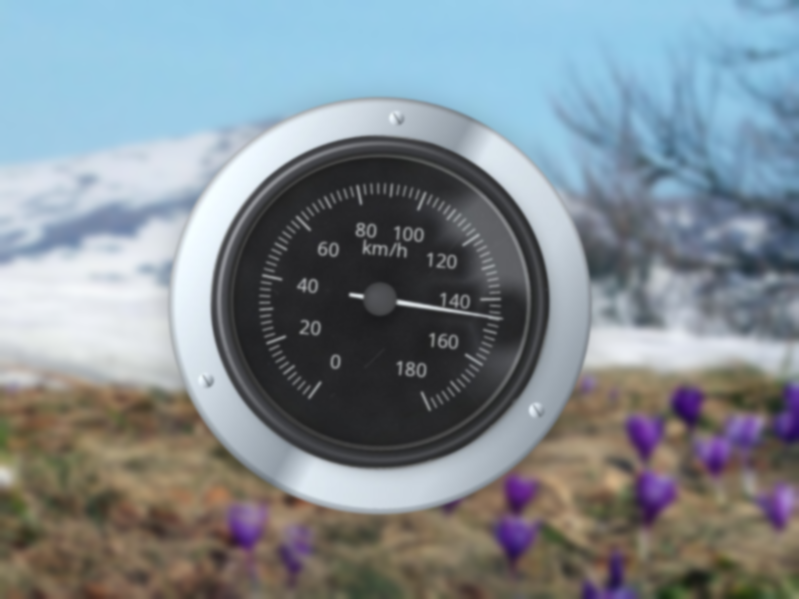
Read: 146 (km/h)
